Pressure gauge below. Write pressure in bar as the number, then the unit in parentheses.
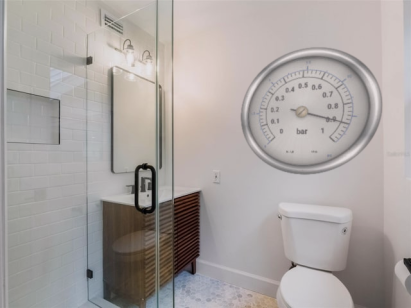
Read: 0.9 (bar)
